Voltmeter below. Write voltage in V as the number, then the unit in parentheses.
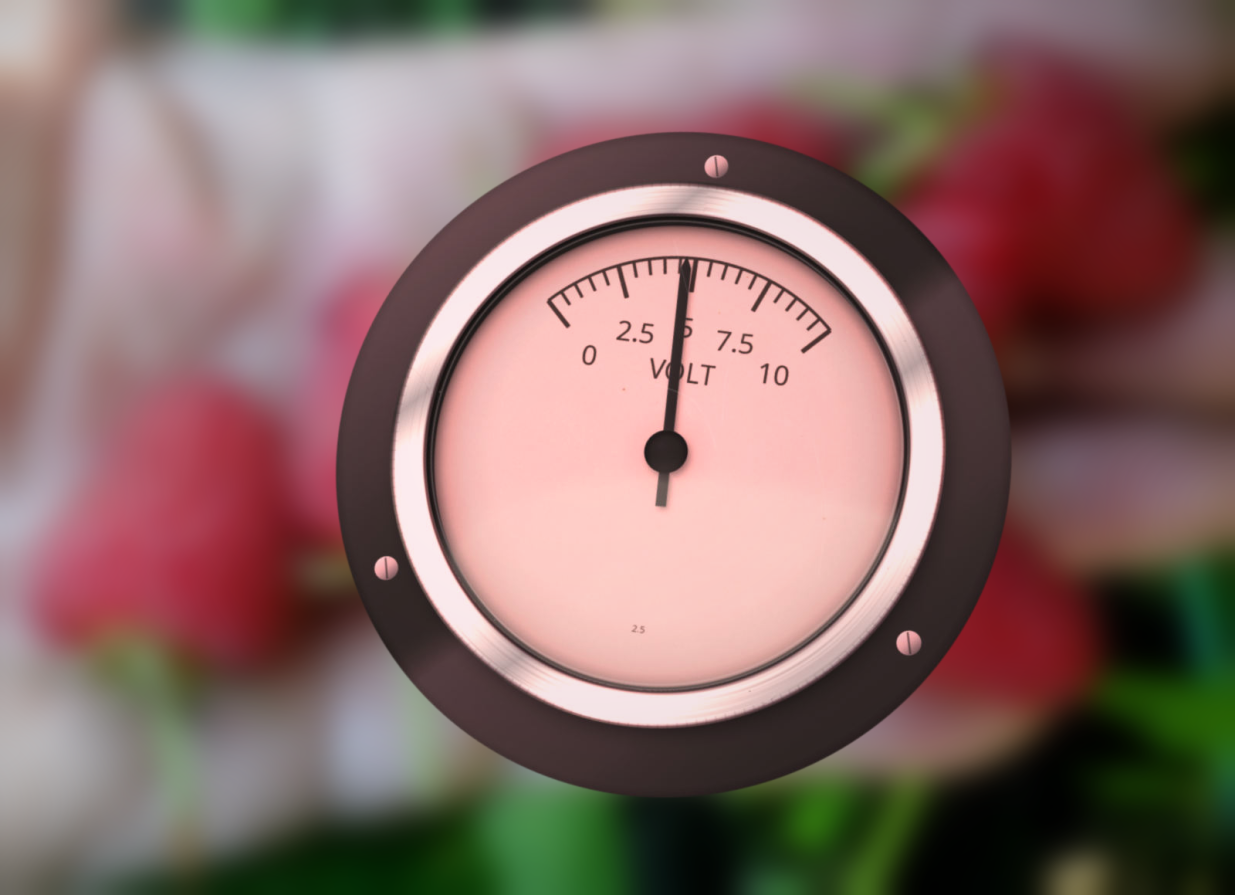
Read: 4.75 (V)
